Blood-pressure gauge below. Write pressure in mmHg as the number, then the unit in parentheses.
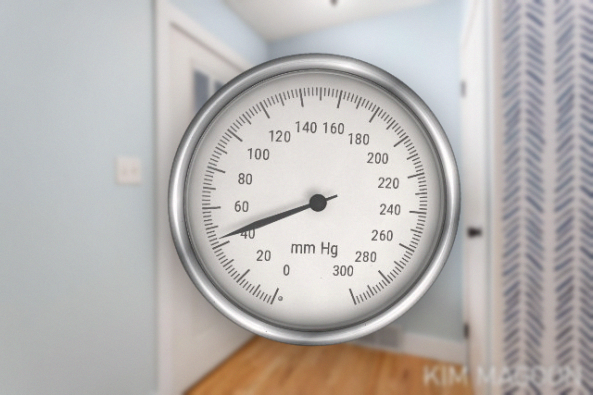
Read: 44 (mmHg)
